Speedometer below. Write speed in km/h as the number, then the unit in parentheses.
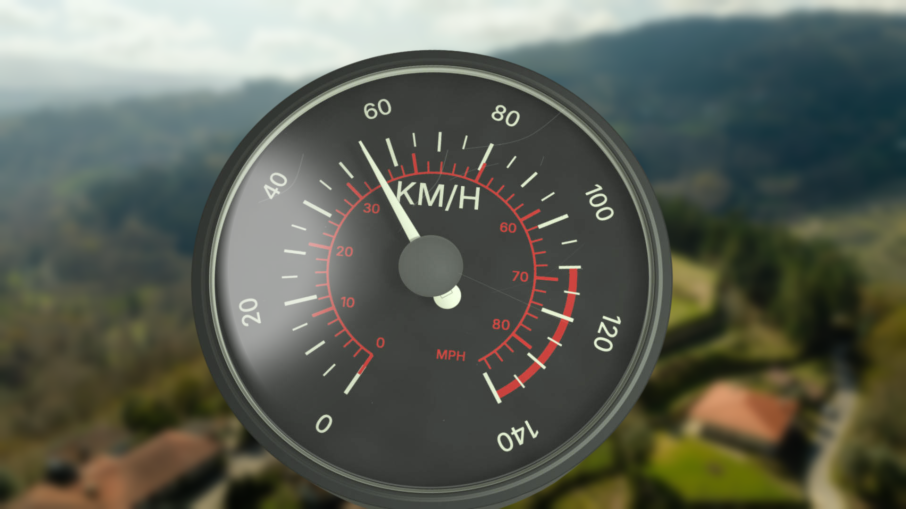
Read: 55 (km/h)
